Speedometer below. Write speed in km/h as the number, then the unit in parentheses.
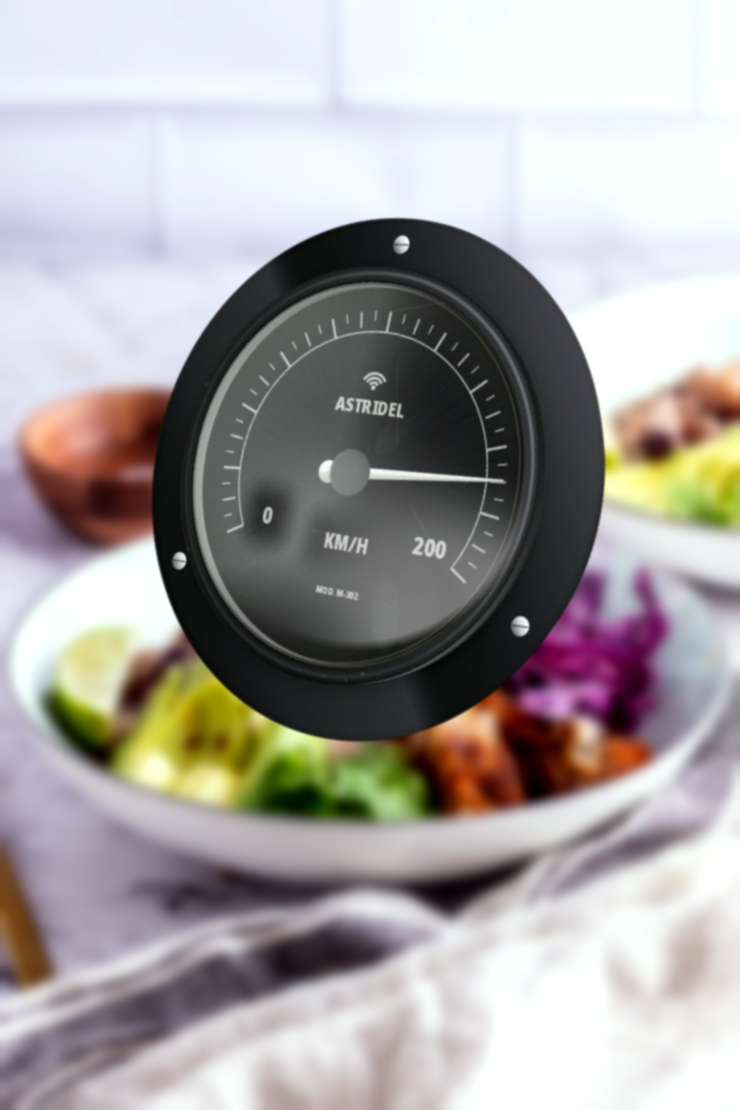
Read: 170 (km/h)
